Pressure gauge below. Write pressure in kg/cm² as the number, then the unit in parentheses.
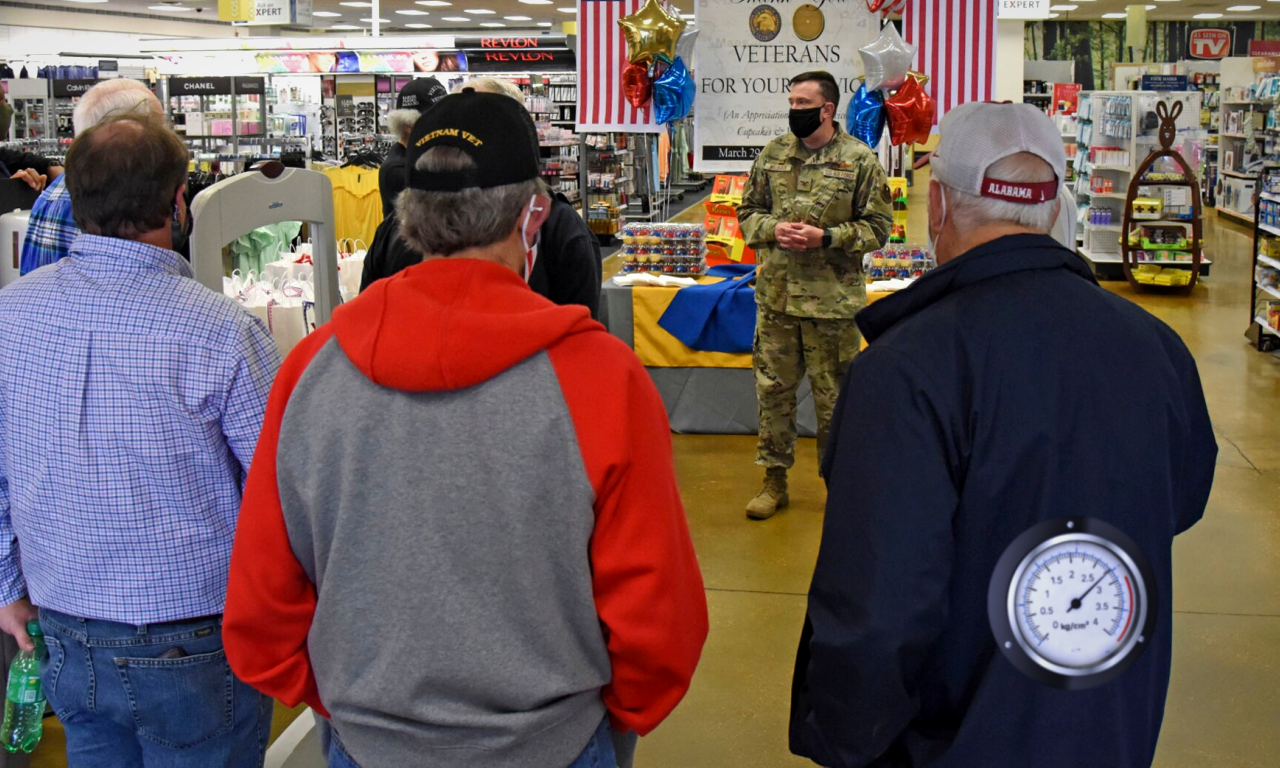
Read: 2.75 (kg/cm²)
